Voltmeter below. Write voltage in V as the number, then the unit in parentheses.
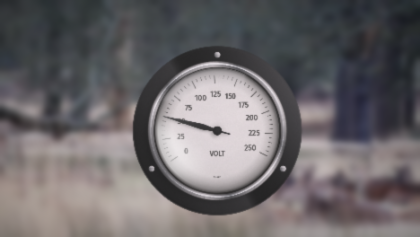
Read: 50 (V)
